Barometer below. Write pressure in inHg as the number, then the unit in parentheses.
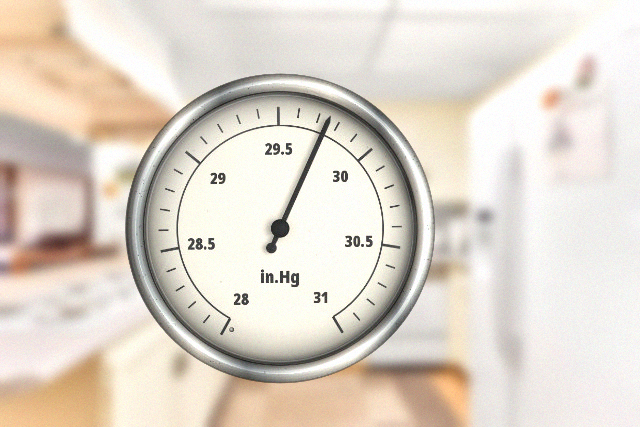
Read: 29.75 (inHg)
